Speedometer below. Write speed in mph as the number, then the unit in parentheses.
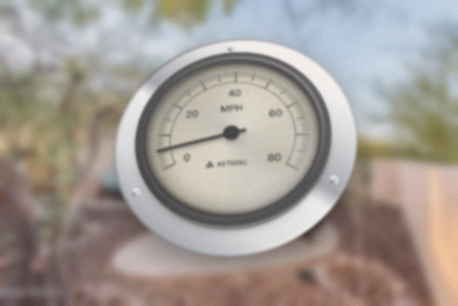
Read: 5 (mph)
